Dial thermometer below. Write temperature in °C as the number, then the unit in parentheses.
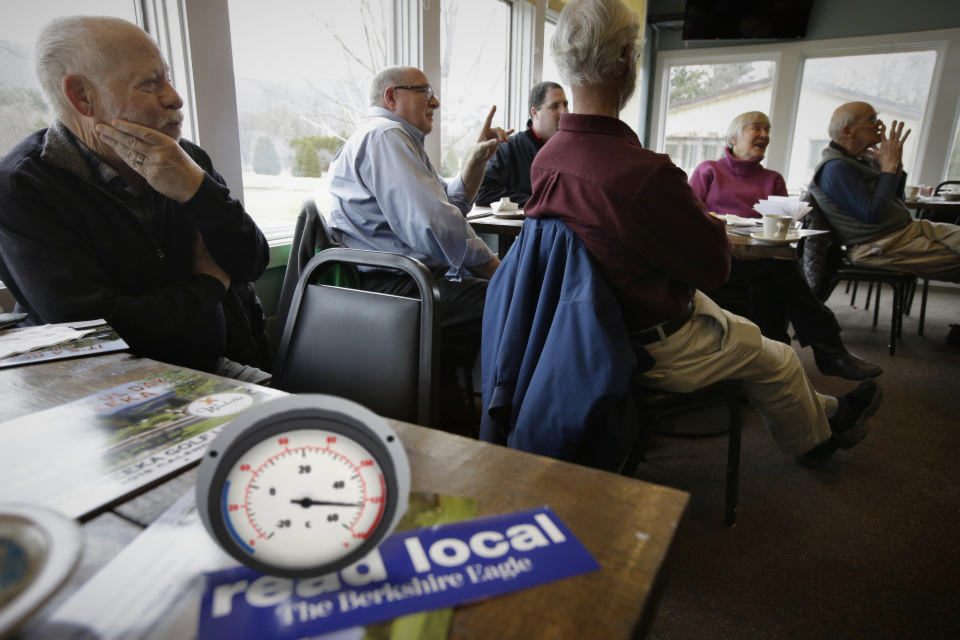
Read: 50 (°C)
